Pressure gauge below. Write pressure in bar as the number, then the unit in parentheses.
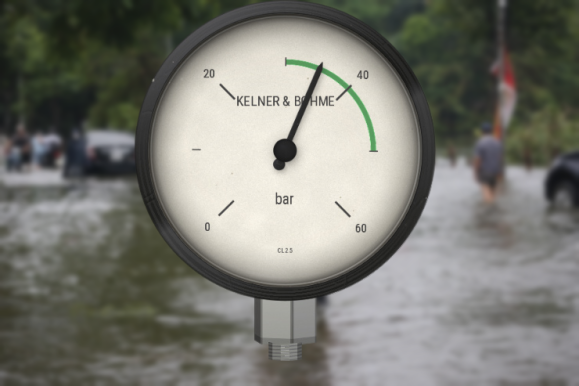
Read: 35 (bar)
